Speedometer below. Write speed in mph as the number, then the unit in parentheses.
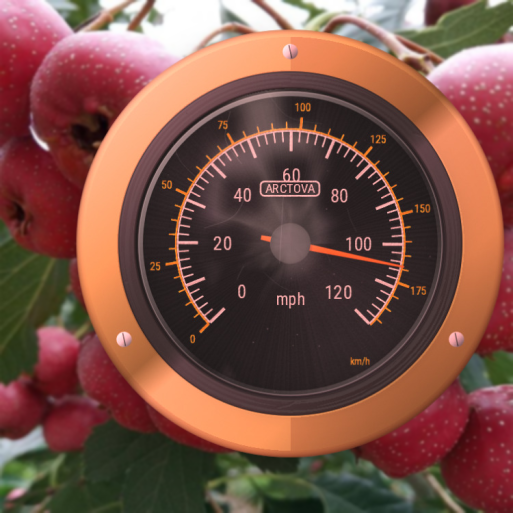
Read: 105 (mph)
